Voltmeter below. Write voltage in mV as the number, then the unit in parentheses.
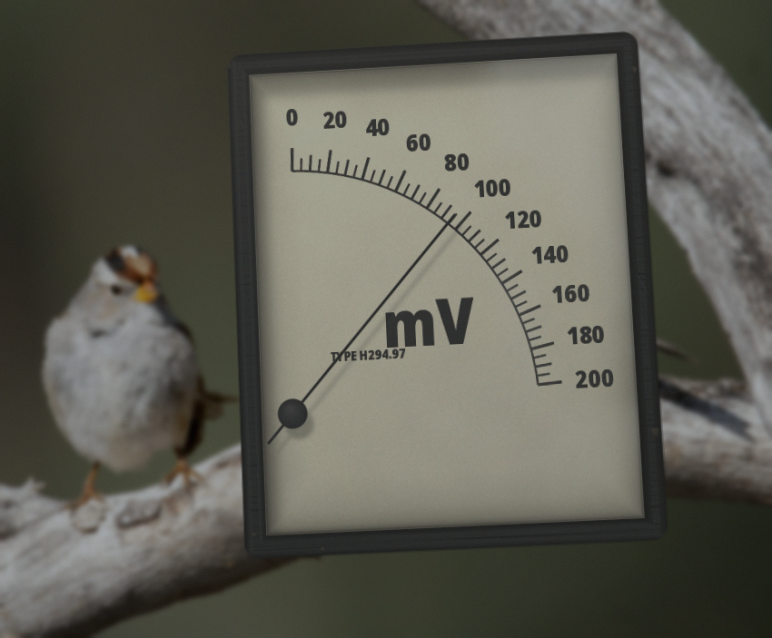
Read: 95 (mV)
